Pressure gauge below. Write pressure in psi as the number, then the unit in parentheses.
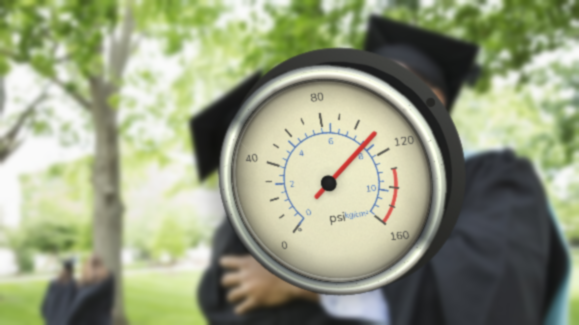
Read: 110 (psi)
